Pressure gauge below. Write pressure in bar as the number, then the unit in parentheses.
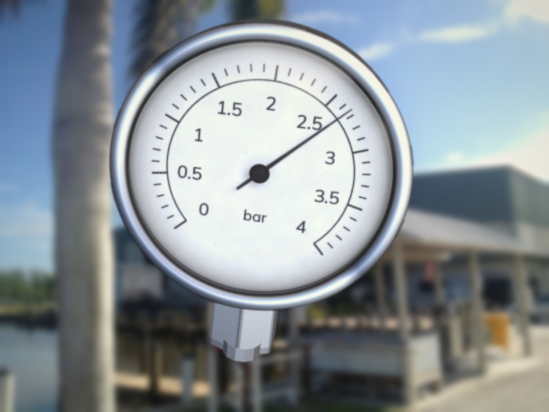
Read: 2.65 (bar)
